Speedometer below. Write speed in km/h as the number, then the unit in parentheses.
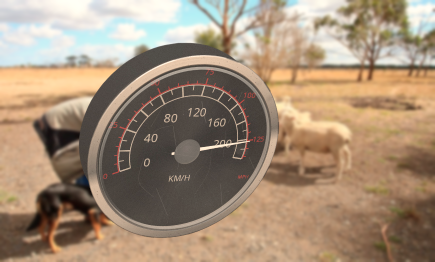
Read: 200 (km/h)
